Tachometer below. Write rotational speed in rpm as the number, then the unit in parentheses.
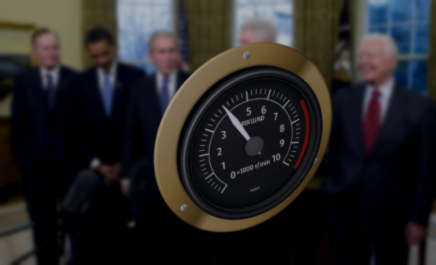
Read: 4000 (rpm)
